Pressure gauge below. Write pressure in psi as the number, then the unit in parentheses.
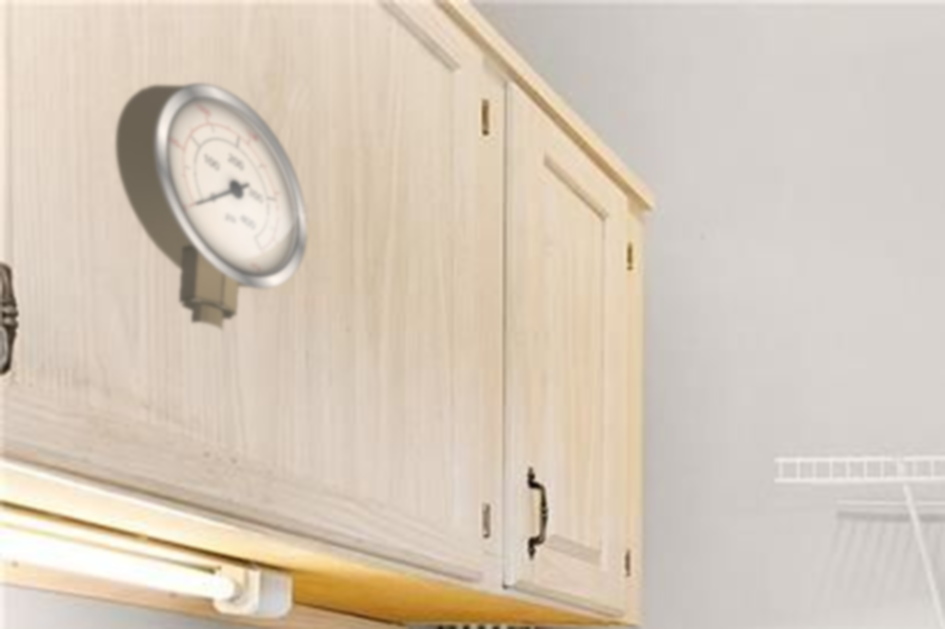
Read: 0 (psi)
